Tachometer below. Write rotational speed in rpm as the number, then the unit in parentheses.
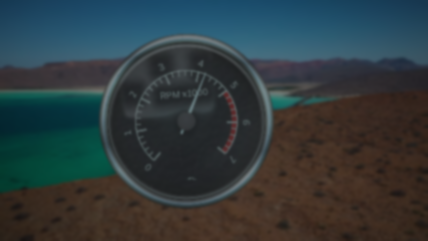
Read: 4200 (rpm)
